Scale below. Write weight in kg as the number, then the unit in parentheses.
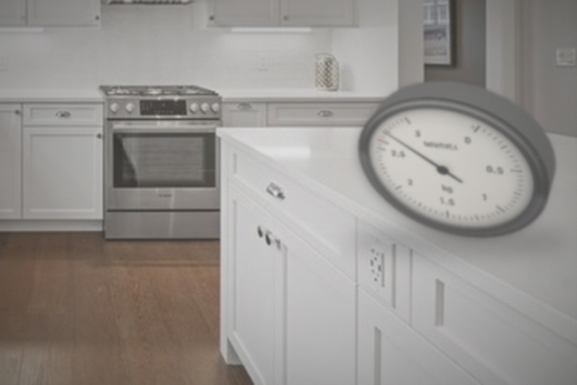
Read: 2.75 (kg)
